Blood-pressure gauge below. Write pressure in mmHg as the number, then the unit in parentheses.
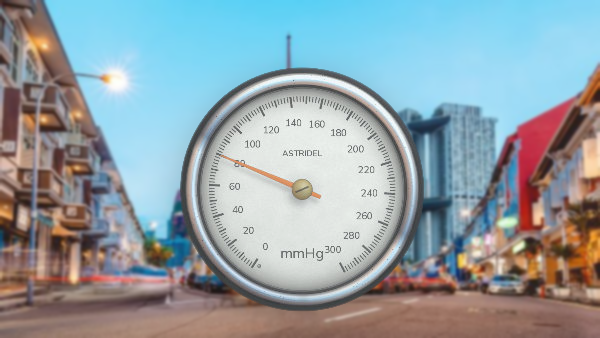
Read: 80 (mmHg)
